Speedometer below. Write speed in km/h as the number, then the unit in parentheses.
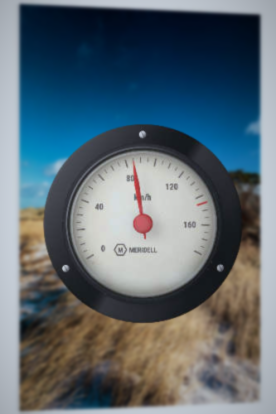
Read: 85 (km/h)
